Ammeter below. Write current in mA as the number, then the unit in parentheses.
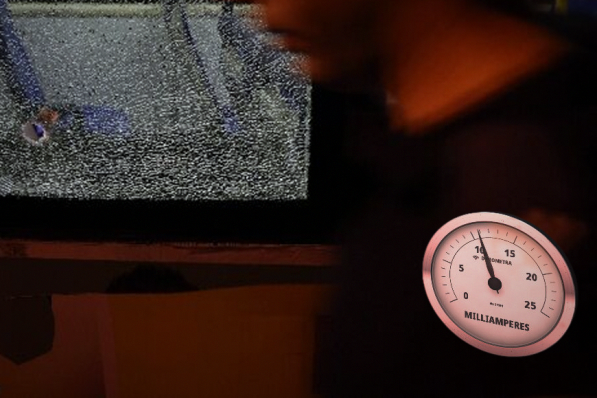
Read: 11 (mA)
